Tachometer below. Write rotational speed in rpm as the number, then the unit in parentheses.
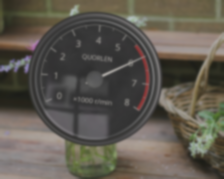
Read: 6000 (rpm)
